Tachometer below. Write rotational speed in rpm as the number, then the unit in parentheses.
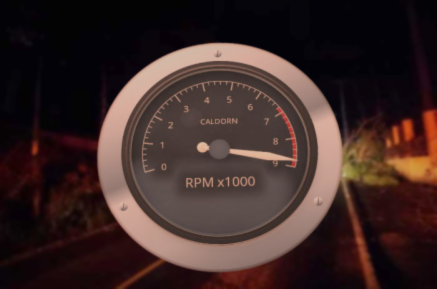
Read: 8800 (rpm)
